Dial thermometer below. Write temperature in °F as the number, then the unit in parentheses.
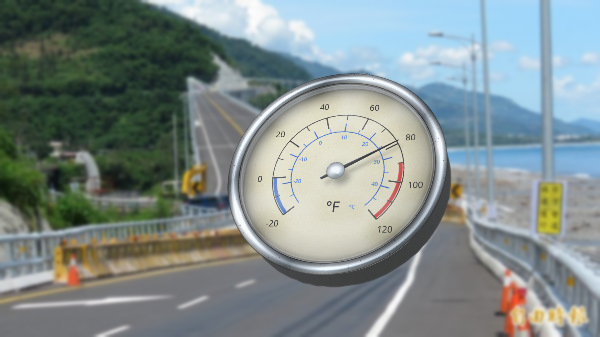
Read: 80 (°F)
